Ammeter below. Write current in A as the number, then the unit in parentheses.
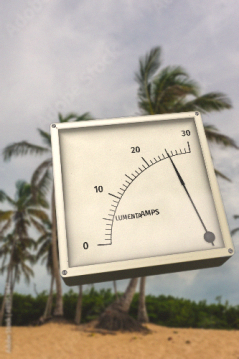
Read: 25 (A)
